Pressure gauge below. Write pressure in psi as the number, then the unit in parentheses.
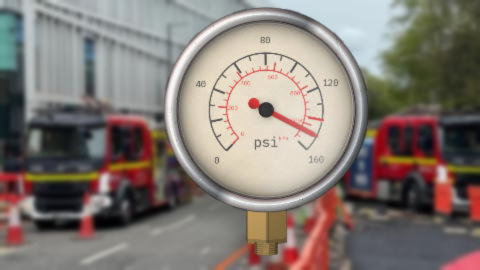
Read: 150 (psi)
